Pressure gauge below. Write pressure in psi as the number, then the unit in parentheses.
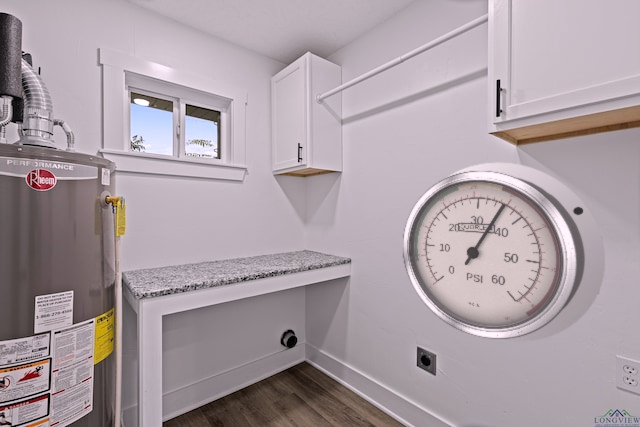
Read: 36 (psi)
